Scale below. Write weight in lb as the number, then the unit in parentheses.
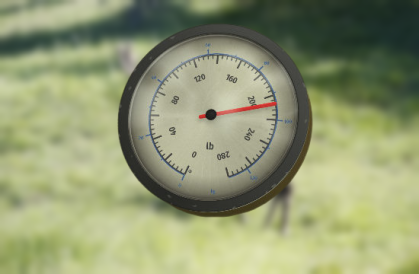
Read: 208 (lb)
